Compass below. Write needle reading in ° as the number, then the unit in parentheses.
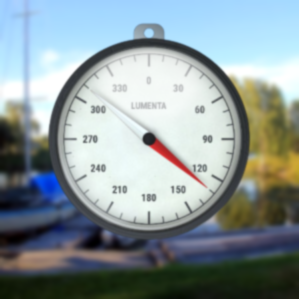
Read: 130 (°)
